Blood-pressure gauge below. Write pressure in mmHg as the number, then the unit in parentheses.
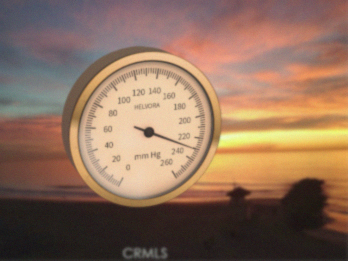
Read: 230 (mmHg)
